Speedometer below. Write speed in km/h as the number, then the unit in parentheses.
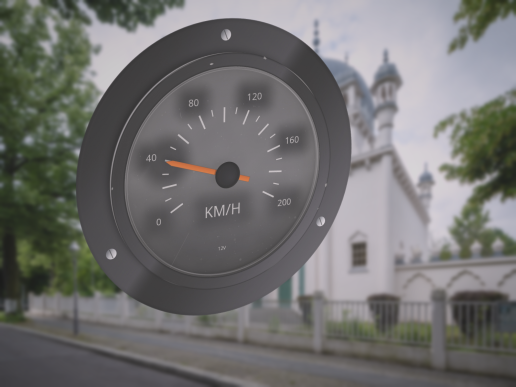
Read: 40 (km/h)
